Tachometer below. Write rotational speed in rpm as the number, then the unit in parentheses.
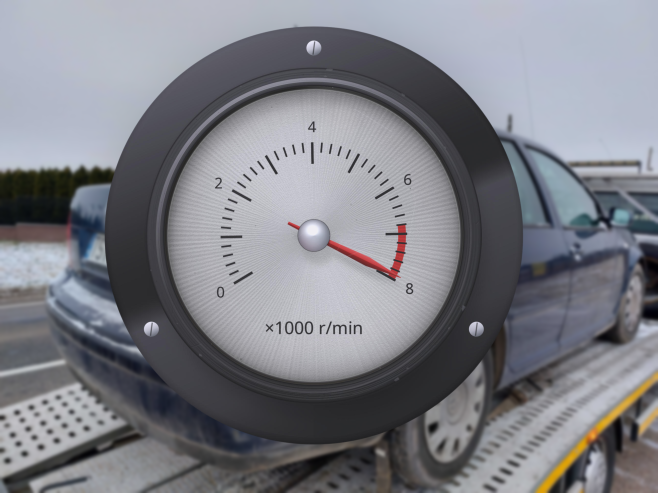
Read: 7900 (rpm)
